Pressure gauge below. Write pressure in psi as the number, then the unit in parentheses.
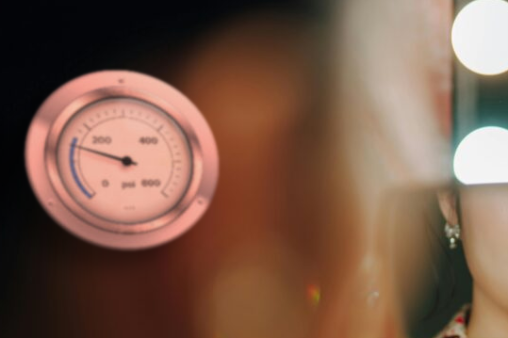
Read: 140 (psi)
